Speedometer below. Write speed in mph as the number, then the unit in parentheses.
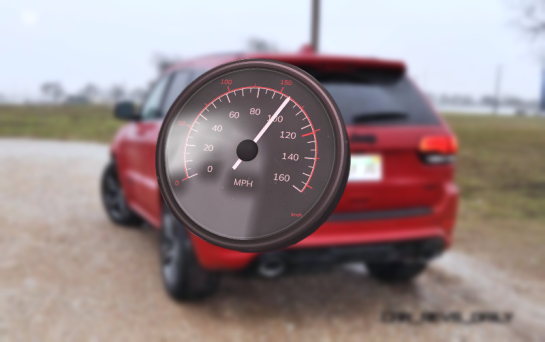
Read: 100 (mph)
